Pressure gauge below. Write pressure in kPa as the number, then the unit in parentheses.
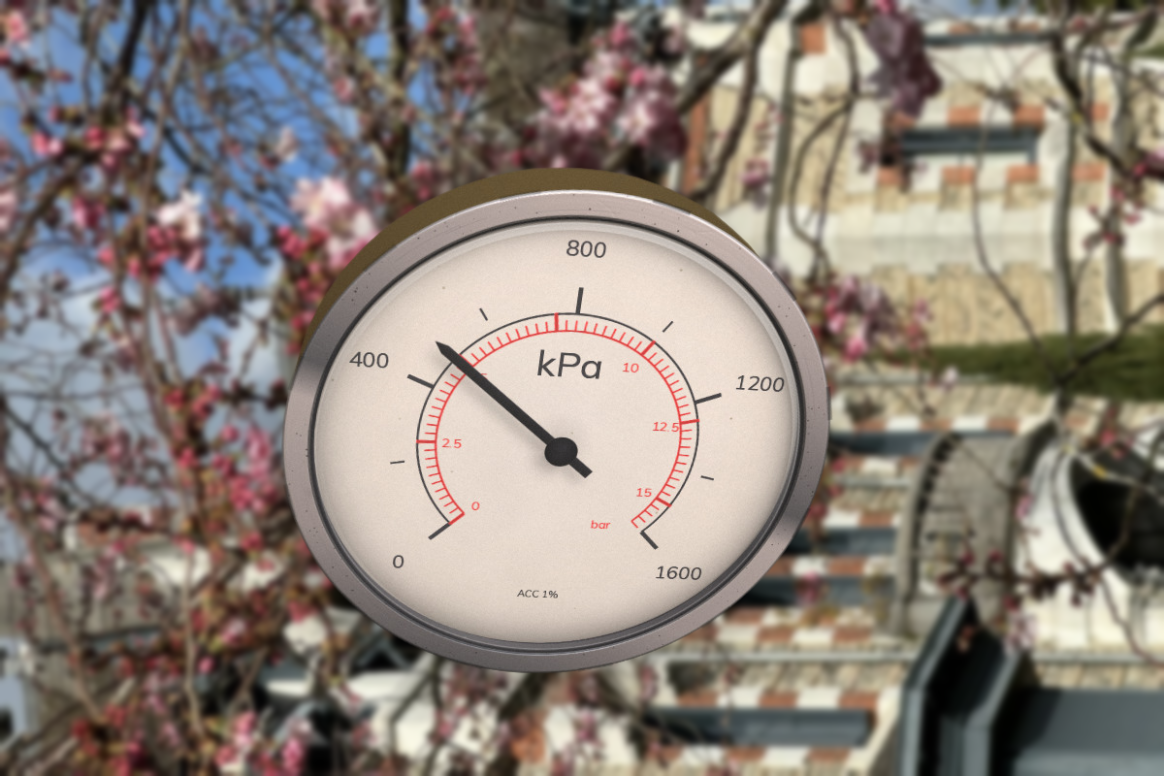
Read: 500 (kPa)
